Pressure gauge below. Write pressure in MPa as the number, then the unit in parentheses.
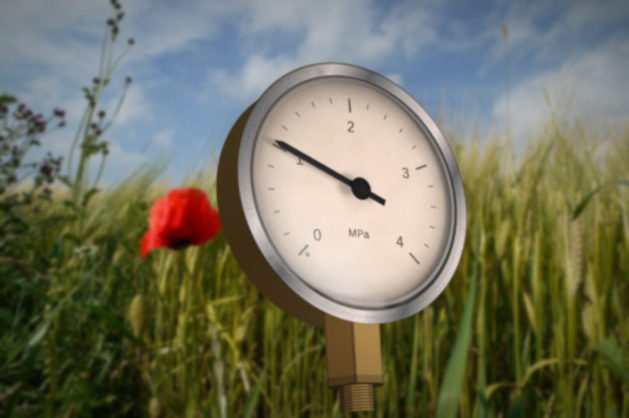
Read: 1 (MPa)
